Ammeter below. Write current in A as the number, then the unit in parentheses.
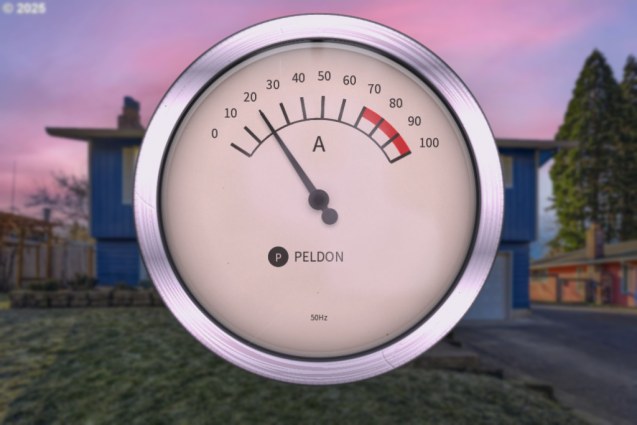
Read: 20 (A)
